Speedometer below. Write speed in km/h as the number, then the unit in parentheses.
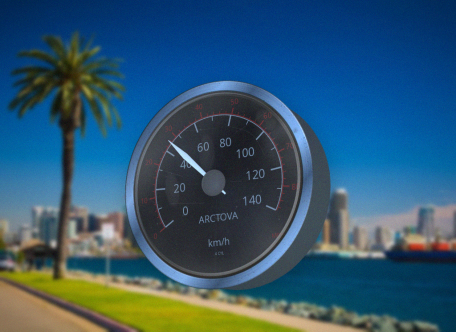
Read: 45 (km/h)
